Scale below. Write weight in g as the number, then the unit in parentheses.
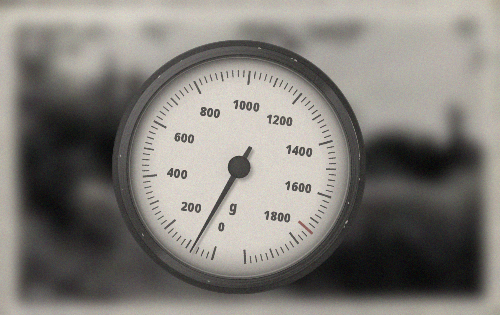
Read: 80 (g)
